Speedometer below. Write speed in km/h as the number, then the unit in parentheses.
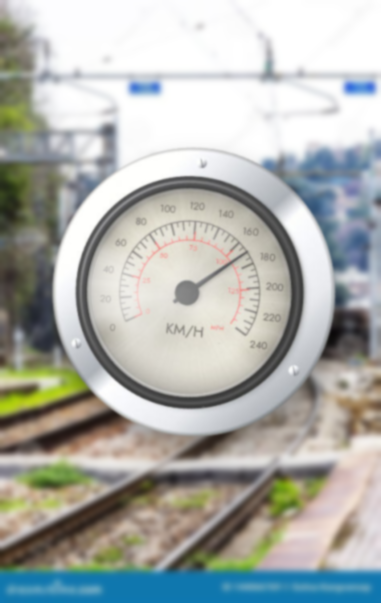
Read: 170 (km/h)
